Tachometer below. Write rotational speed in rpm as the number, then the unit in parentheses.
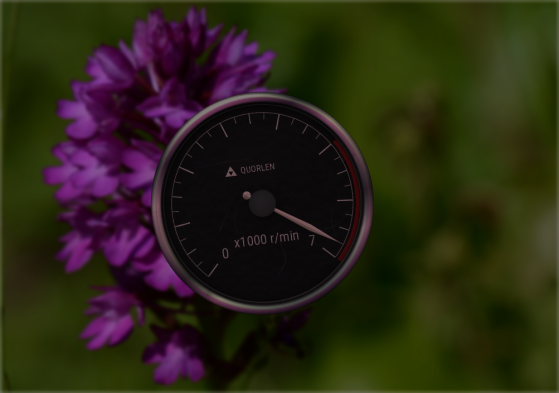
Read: 6750 (rpm)
